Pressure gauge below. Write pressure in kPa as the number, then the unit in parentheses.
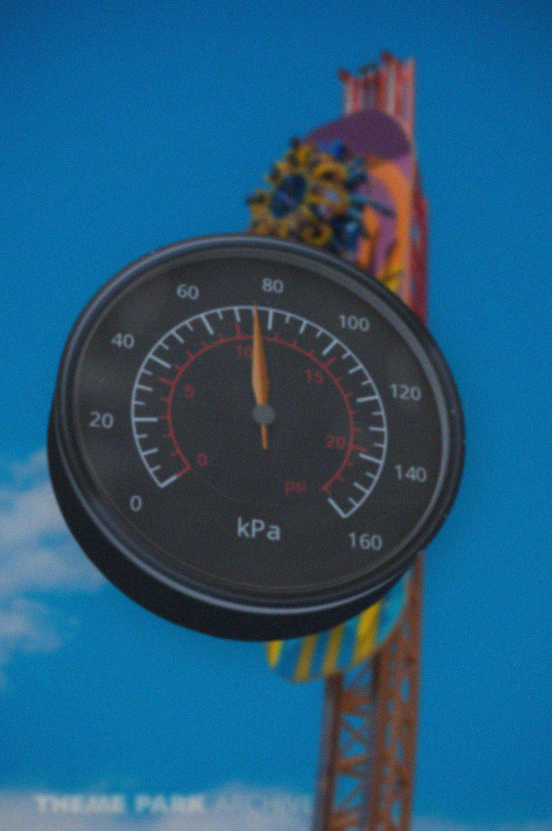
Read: 75 (kPa)
